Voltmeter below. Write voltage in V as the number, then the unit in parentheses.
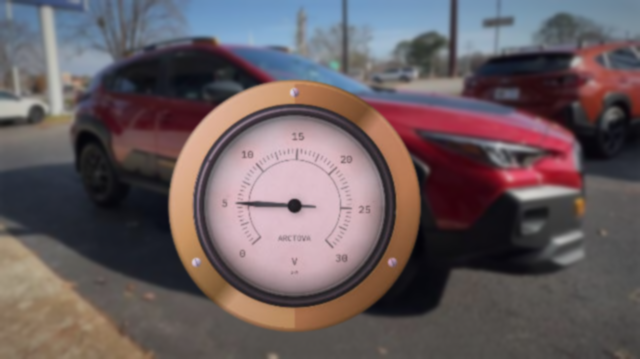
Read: 5 (V)
